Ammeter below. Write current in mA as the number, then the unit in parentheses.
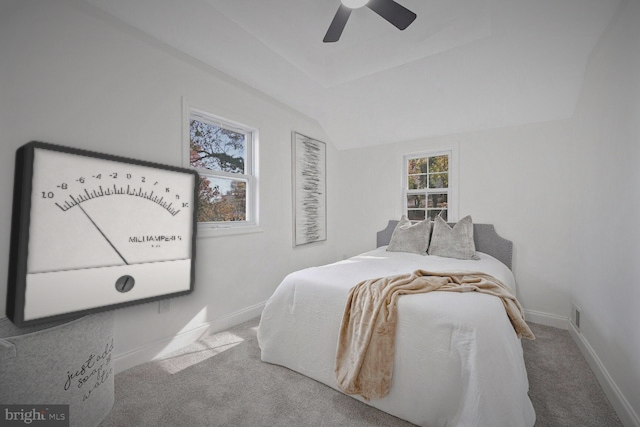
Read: -8 (mA)
